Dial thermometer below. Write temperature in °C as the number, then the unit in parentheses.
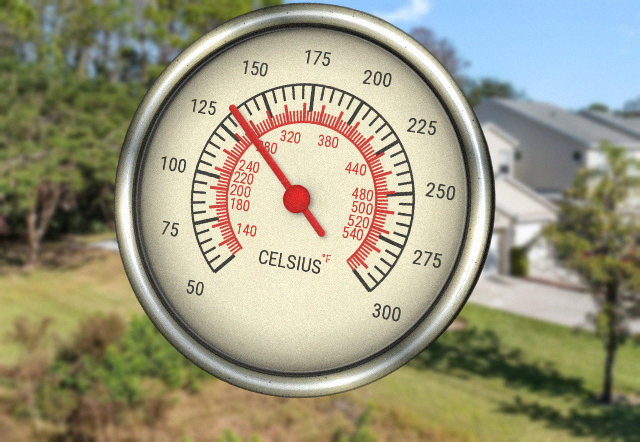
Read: 135 (°C)
